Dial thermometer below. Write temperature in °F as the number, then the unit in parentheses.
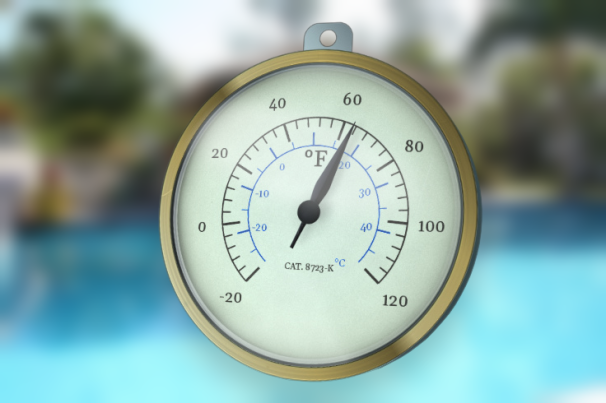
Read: 64 (°F)
